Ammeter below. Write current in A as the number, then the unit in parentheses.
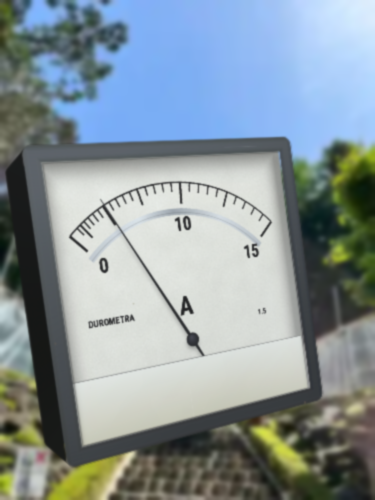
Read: 5 (A)
